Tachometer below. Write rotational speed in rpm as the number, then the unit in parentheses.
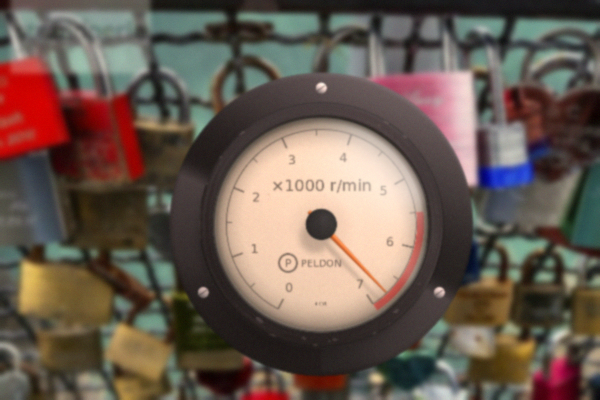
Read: 6750 (rpm)
